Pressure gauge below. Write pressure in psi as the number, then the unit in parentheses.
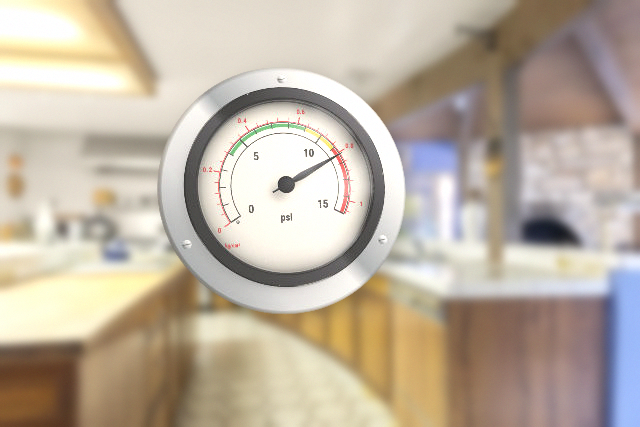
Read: 11.5 (psi)
